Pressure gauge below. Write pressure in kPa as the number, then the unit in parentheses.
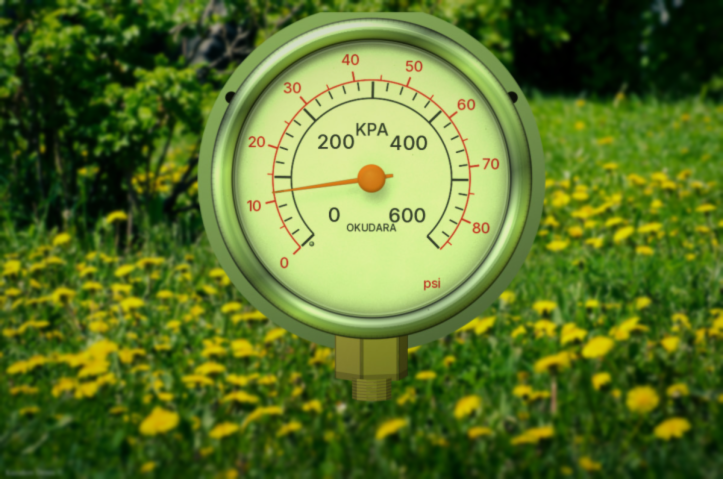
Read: 80 (kPa)
